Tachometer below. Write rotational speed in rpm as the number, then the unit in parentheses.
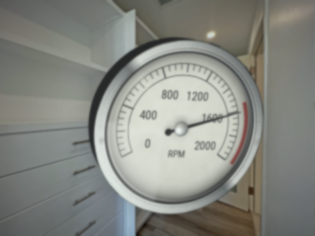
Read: 1600 (rpm)
